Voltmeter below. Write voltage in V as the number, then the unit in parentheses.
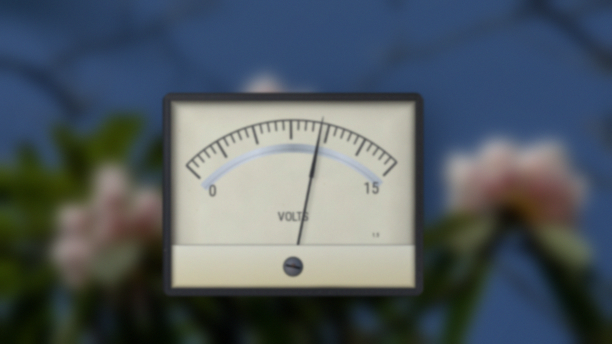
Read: 9.5 (V)
